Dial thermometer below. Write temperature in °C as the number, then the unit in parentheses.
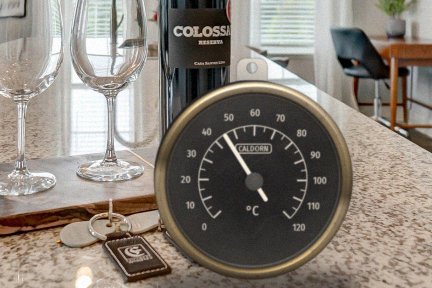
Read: 45 (°C)
